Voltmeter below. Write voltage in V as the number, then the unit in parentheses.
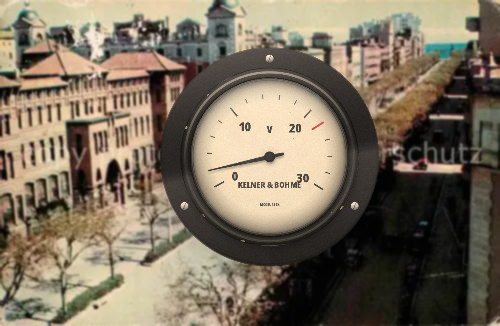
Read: 2 (V)
